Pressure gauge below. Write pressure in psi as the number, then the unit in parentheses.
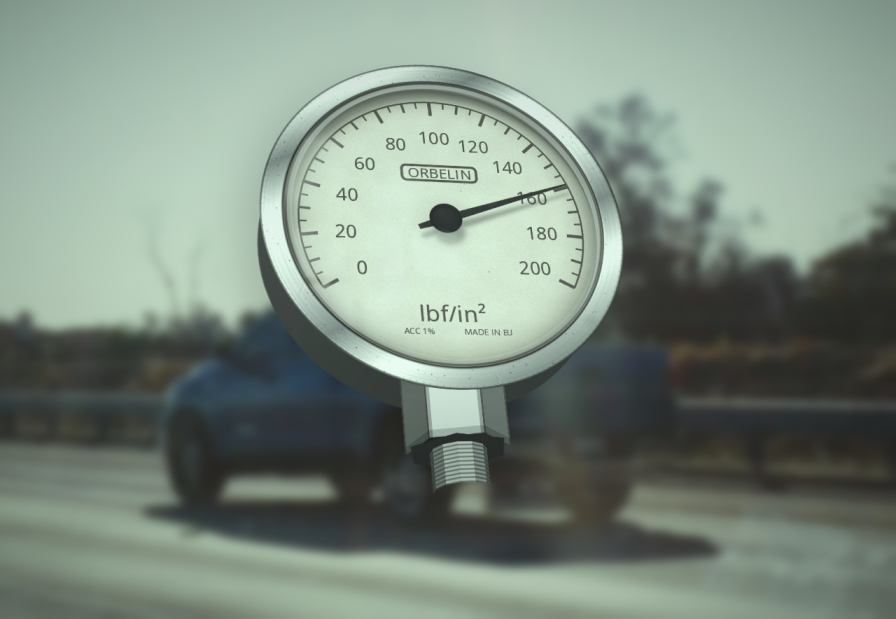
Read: 160 (psi)
